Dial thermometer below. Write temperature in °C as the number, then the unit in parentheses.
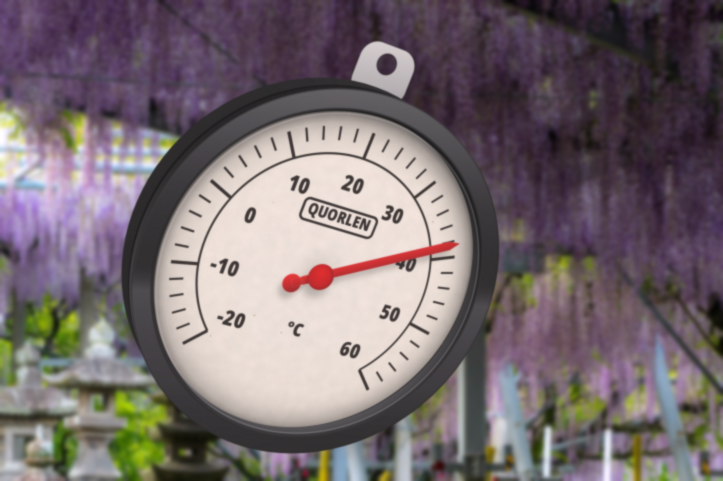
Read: 38 (°C)
